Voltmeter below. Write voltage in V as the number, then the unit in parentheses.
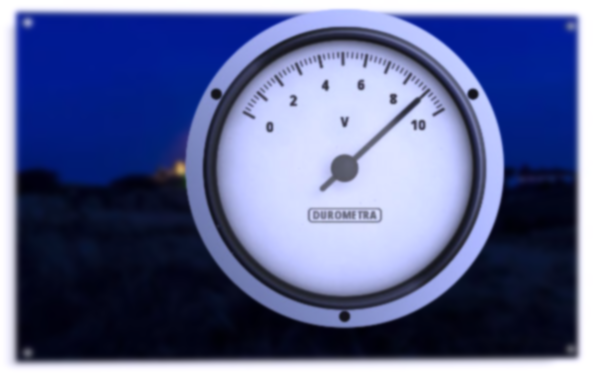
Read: 9 (V)
